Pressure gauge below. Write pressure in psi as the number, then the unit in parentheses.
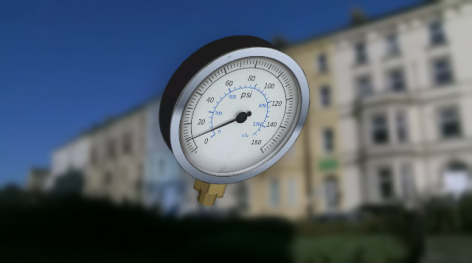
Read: 10 (psi)
